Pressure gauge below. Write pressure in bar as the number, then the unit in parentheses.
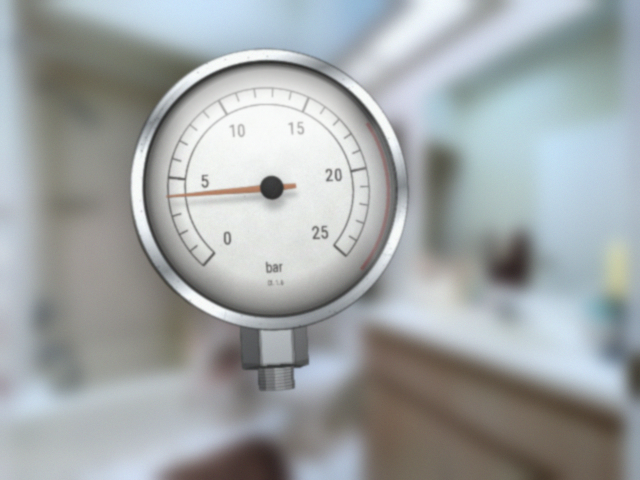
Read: 4 (bar)
